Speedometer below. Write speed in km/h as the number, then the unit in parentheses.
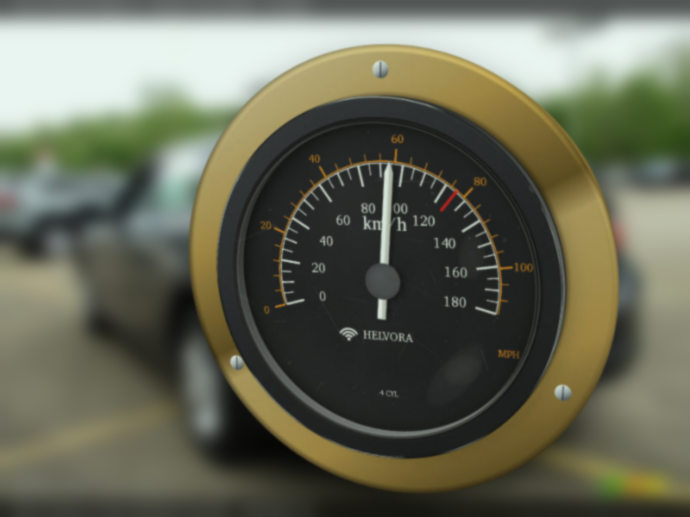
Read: 95 (km/h)
